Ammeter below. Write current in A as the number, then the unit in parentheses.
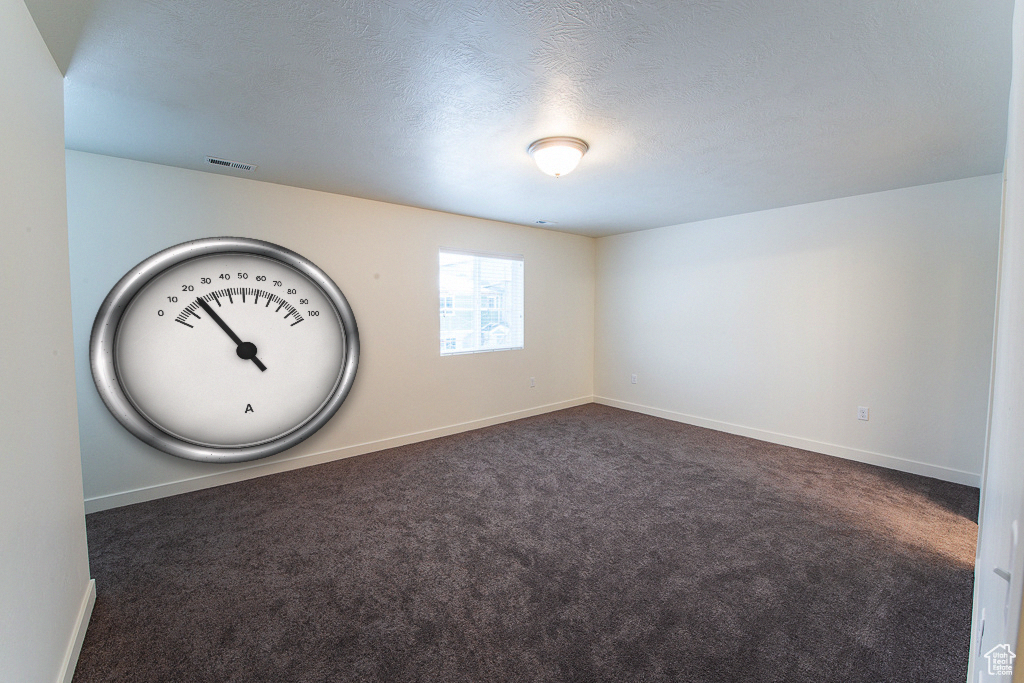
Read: 20 (A)
